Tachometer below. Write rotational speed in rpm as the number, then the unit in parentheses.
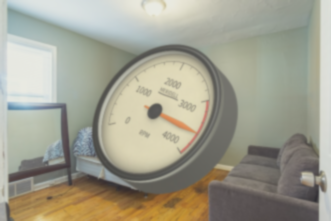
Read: 3600 (rpm)
